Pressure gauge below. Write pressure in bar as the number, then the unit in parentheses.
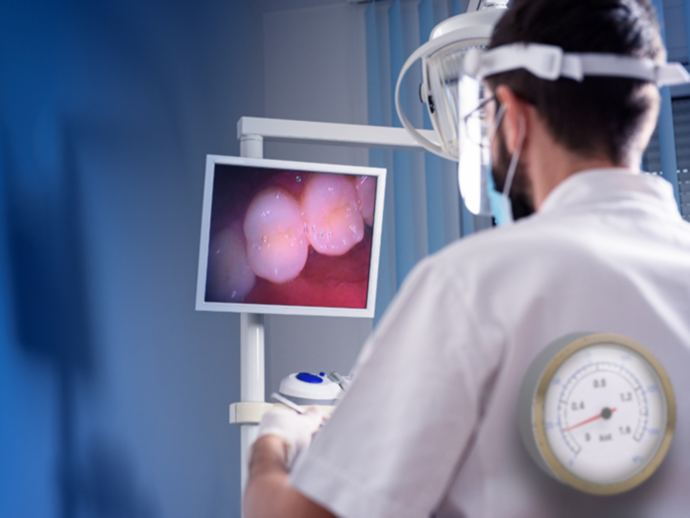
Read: 0.2 (bar)
